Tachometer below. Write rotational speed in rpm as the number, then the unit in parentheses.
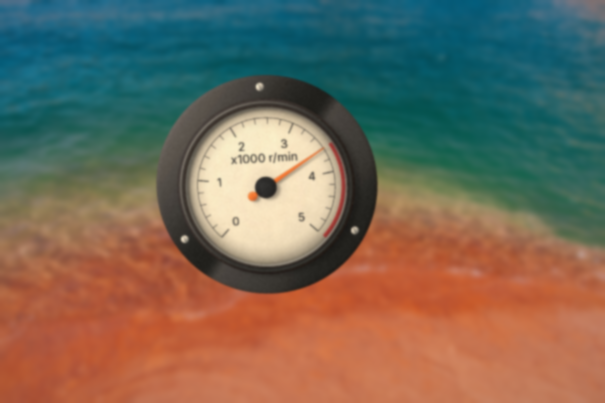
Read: 3600 (rpm)
